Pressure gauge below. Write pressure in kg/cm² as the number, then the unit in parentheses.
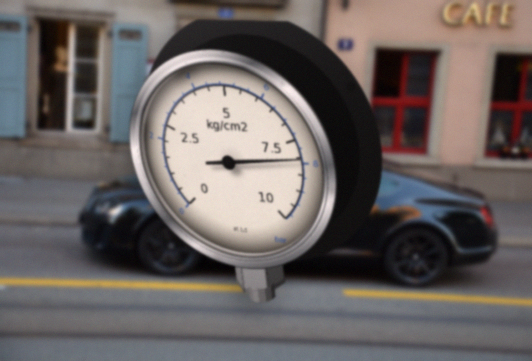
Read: 8 (kg/cm²)
